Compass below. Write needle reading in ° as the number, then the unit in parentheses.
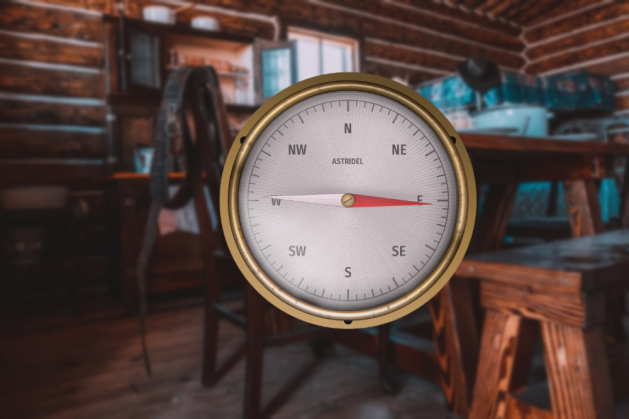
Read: 92.5 (°)
